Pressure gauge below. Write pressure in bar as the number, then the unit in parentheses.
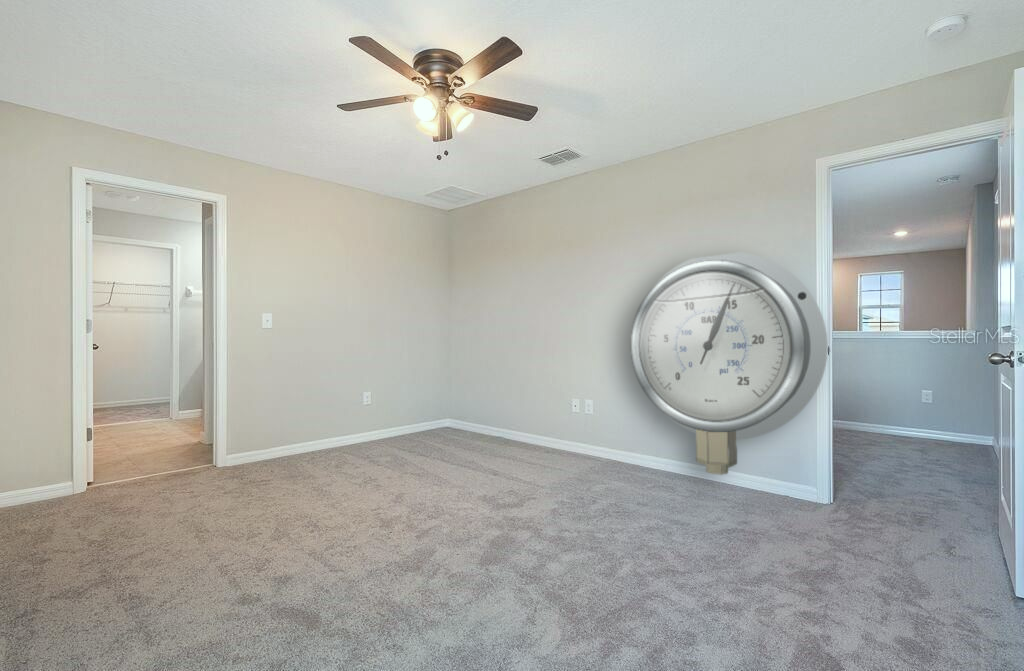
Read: 14.5 (bar)
